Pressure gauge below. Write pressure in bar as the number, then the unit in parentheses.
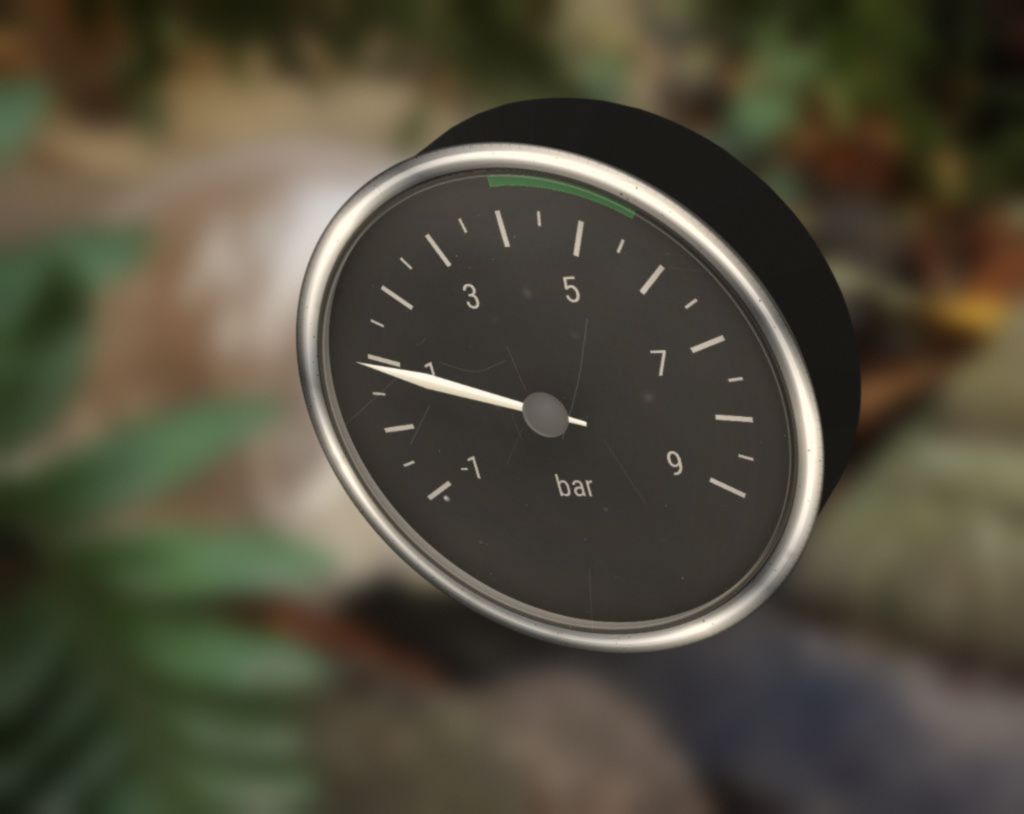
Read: 1 (bar)
